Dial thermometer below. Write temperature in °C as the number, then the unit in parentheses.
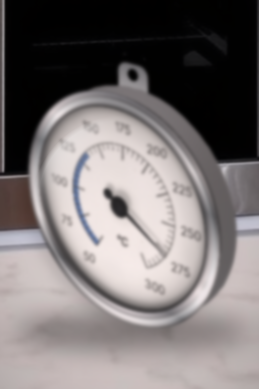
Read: 275 (°C)
